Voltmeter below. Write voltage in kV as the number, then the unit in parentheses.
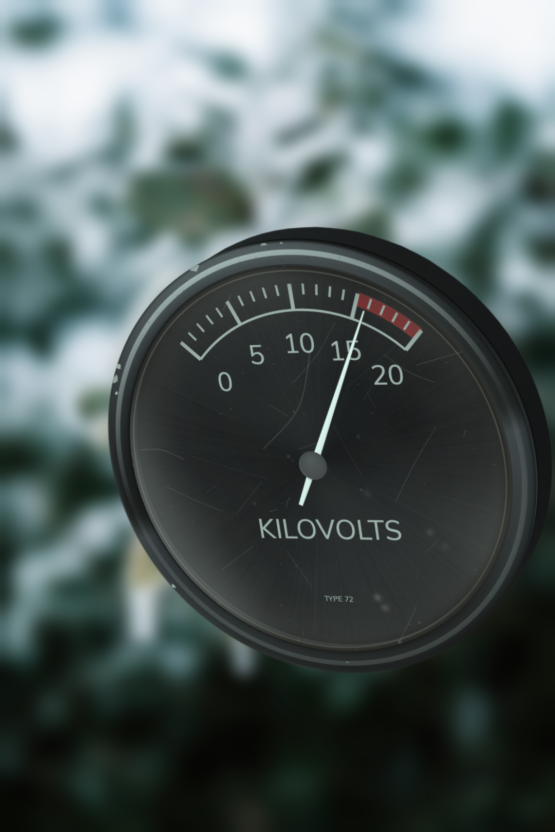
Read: 16 (kV)
